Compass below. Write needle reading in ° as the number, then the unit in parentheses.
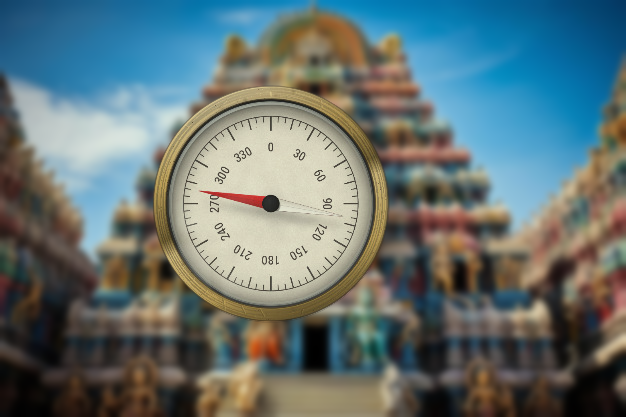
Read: 280 (°)
